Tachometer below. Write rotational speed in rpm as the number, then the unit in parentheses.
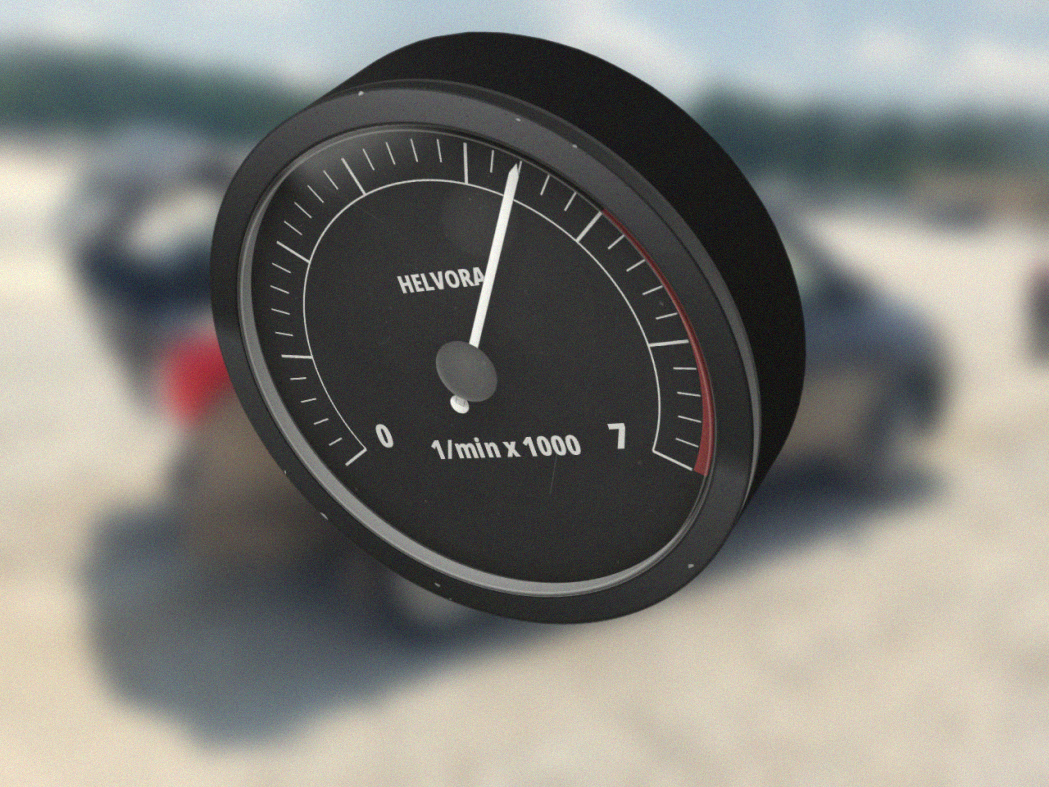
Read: 4400 (rpm)
